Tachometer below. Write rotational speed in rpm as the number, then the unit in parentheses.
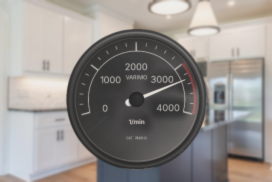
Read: 3300 (rpm)
